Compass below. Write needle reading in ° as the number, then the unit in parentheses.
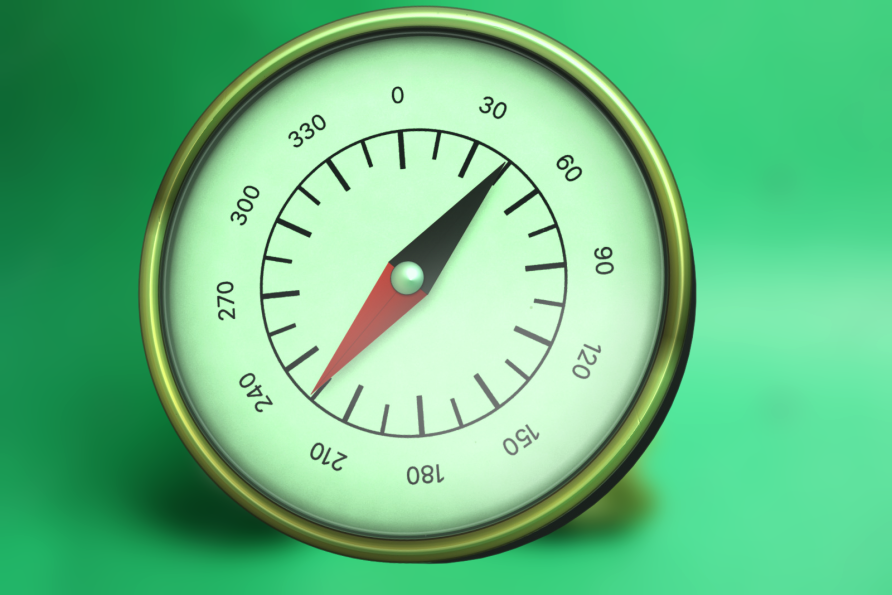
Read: 225 (°)
